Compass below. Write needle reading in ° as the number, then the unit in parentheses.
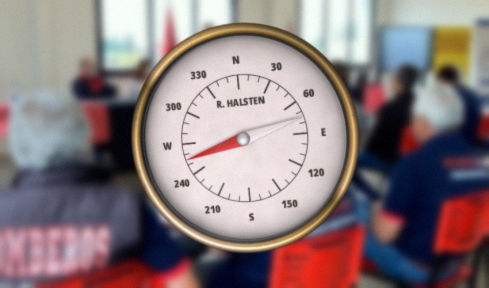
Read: 255 (°)
